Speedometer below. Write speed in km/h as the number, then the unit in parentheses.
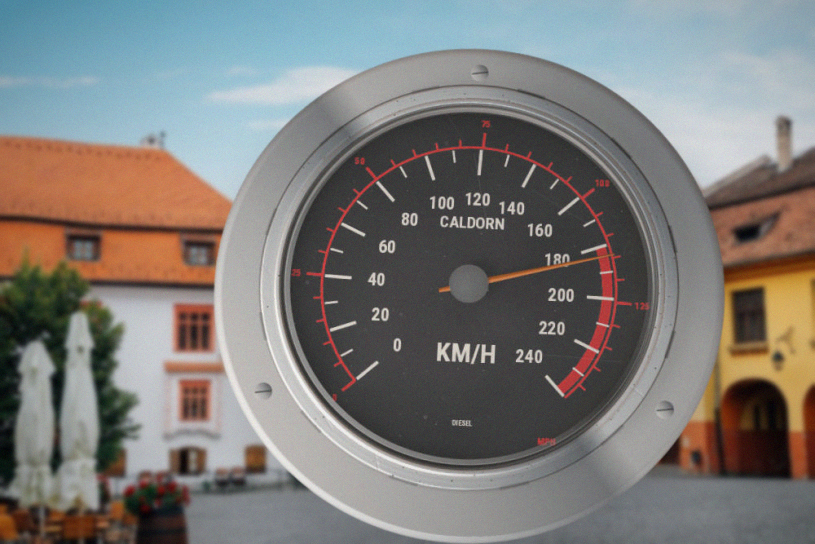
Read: 185 (km/h)
